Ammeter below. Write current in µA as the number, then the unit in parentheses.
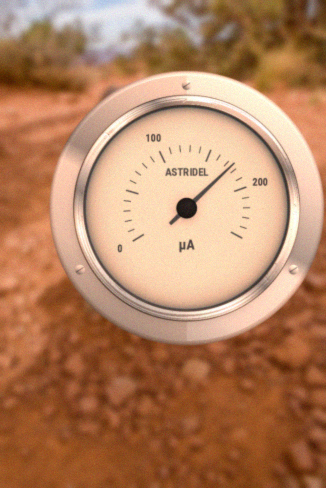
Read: 175 (µA)
